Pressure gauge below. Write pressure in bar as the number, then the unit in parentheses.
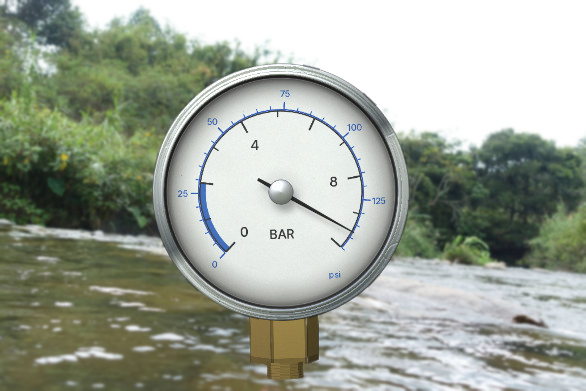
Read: 9.5 (bar)
